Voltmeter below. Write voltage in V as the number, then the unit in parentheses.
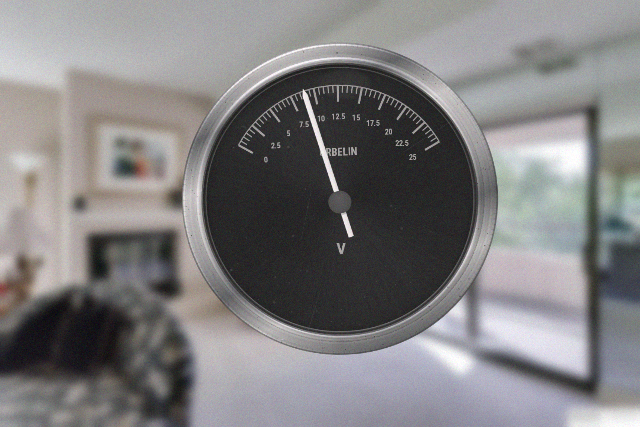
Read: 9 (V)
